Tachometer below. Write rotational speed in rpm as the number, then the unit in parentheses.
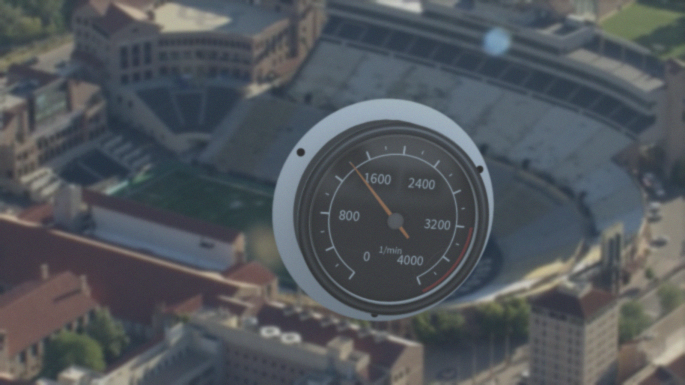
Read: 1400 (rpm)
